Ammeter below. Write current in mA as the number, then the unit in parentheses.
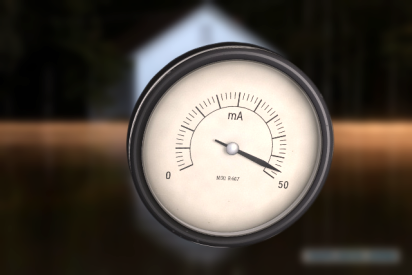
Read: 48 (mA)
